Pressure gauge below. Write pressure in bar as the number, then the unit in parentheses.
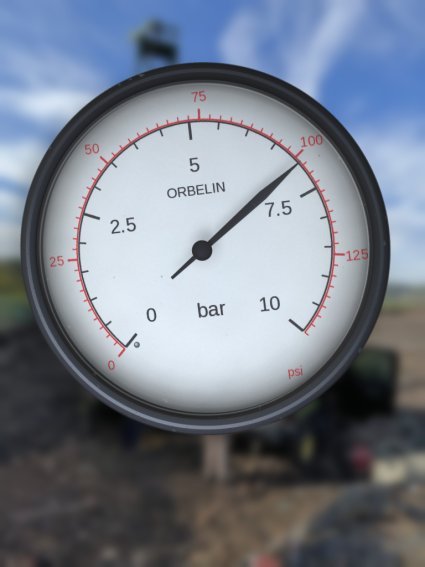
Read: 7 (bar)
